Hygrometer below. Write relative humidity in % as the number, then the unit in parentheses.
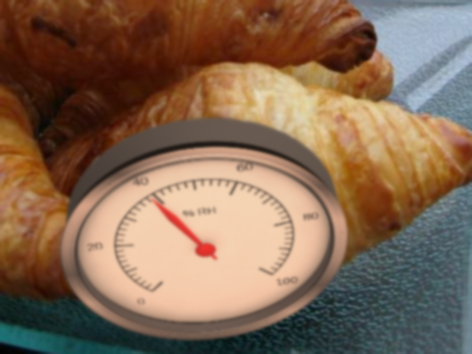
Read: 40 (%)
